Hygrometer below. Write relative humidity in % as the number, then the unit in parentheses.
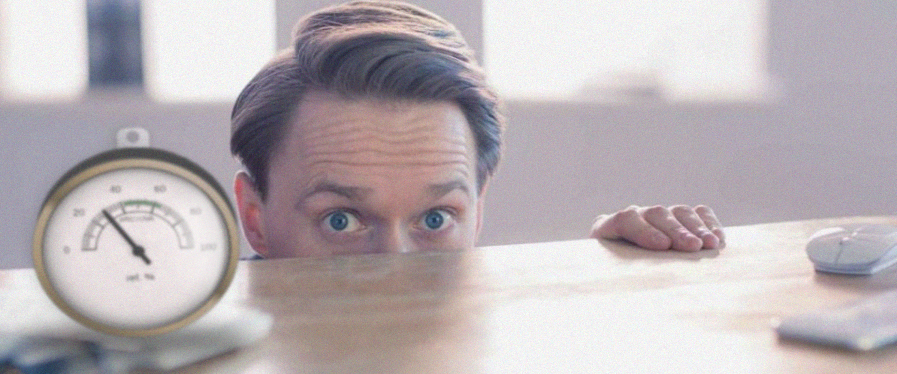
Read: 30 (%)
